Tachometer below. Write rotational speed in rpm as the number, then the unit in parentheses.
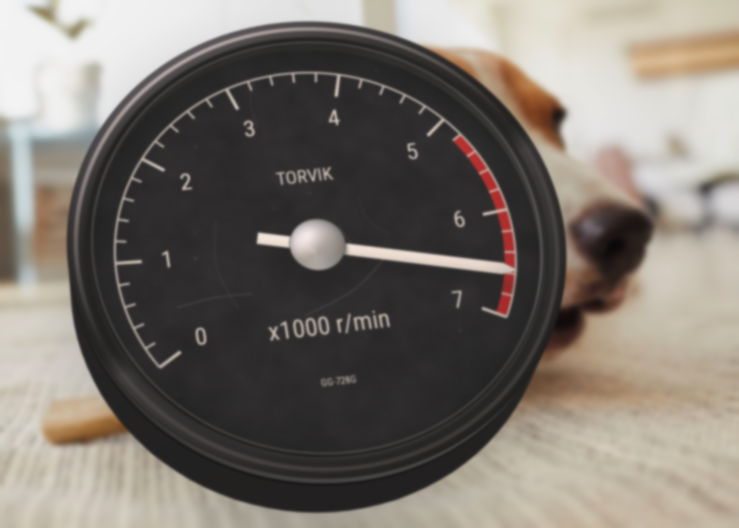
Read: 6600 (rpm)
